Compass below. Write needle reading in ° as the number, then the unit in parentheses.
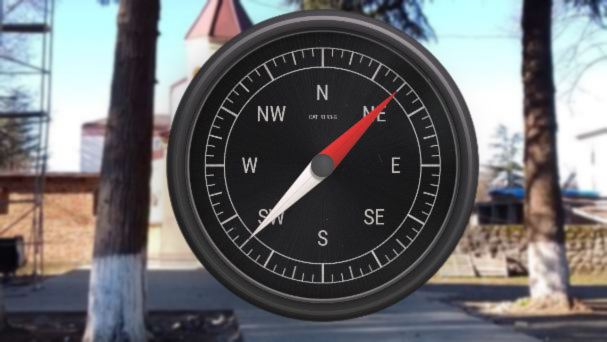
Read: 45 (°)
